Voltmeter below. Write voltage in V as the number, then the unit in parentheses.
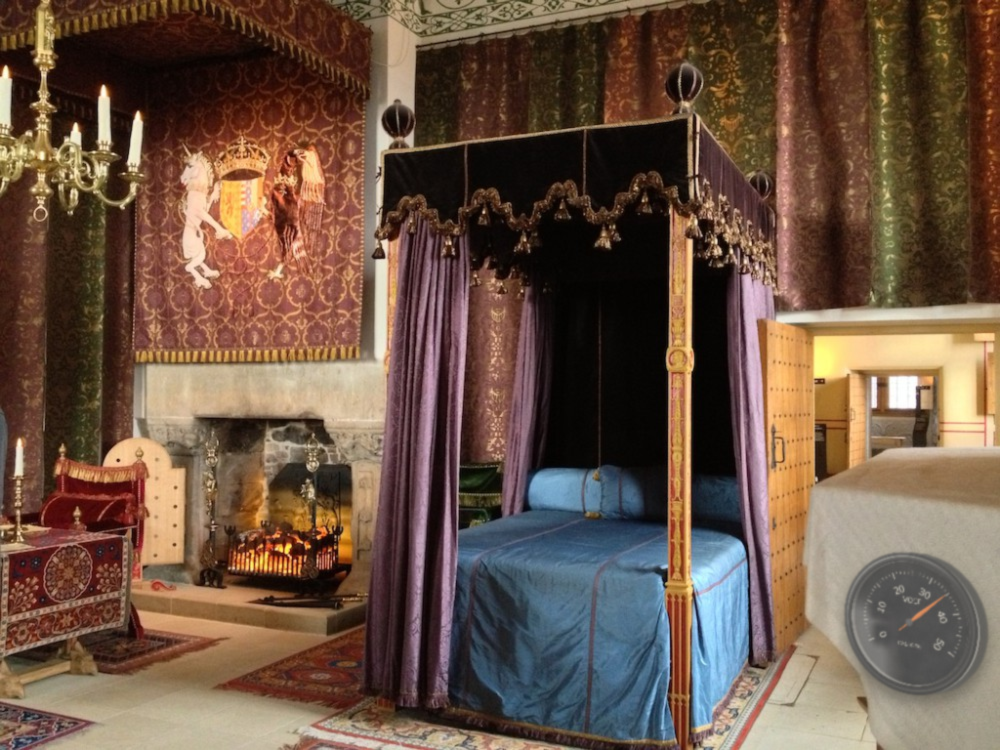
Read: 35 (V)
